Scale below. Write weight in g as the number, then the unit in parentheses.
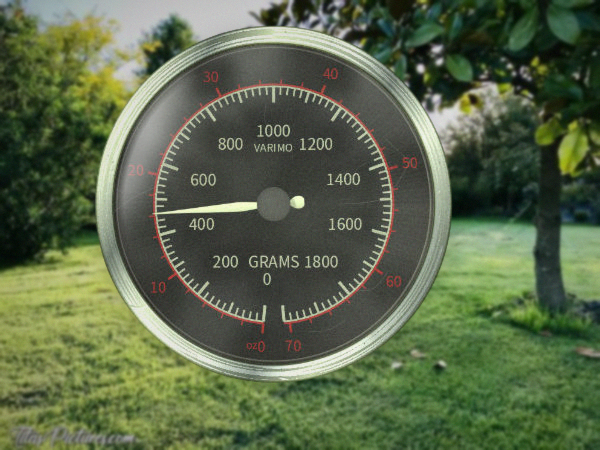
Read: 460 (g)
